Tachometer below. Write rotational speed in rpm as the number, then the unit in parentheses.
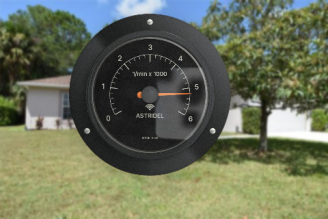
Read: 5200 (rpm)
